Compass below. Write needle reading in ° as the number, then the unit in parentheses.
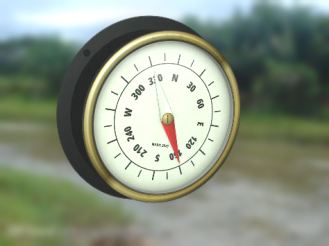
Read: 150 (°)
